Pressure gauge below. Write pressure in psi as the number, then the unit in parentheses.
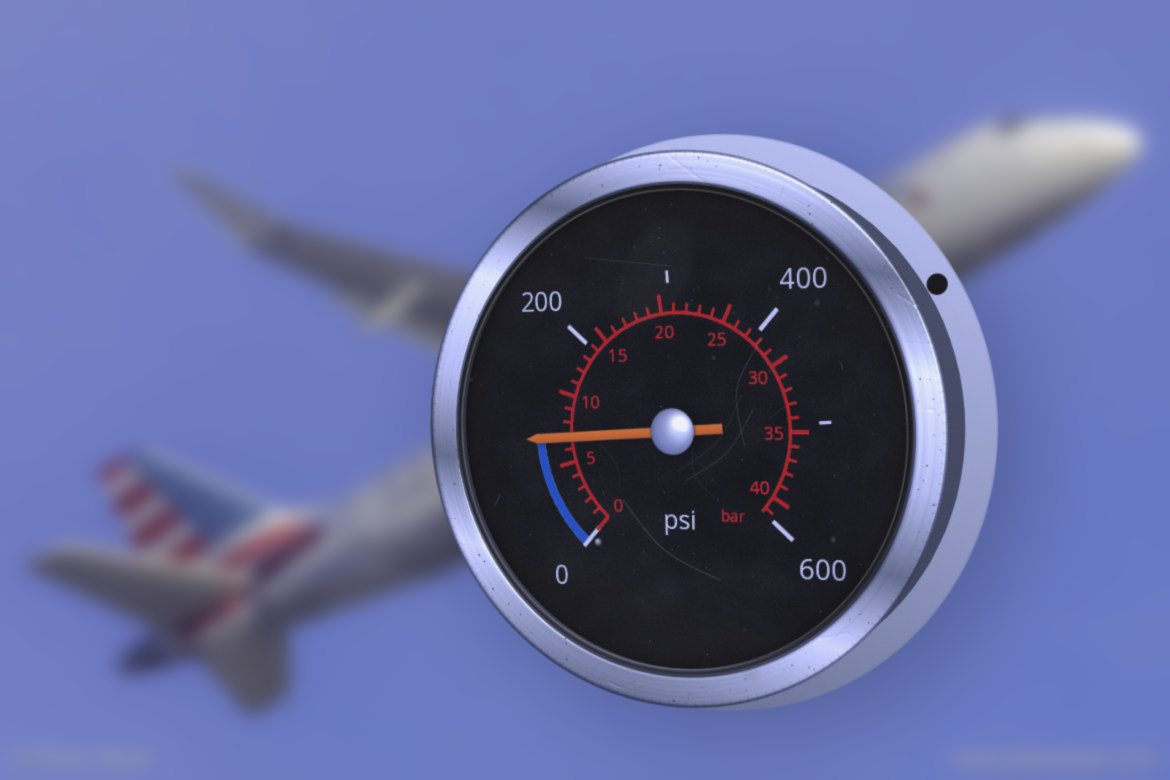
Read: 100 (psi)
